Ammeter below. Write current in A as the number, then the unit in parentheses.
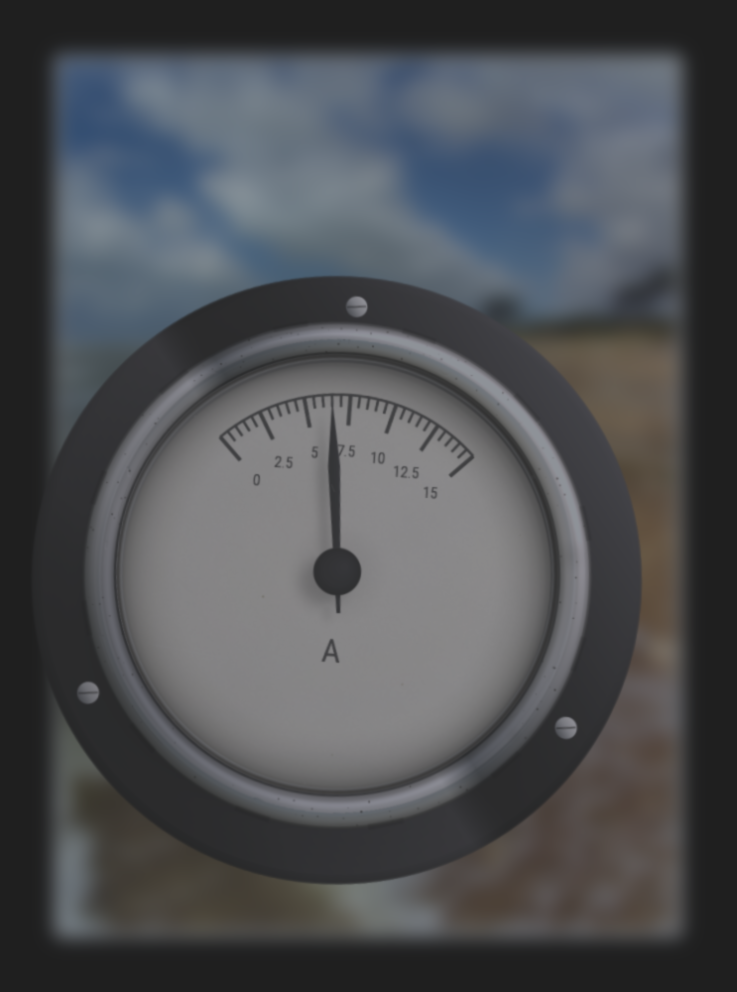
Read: 6.5 (A)
